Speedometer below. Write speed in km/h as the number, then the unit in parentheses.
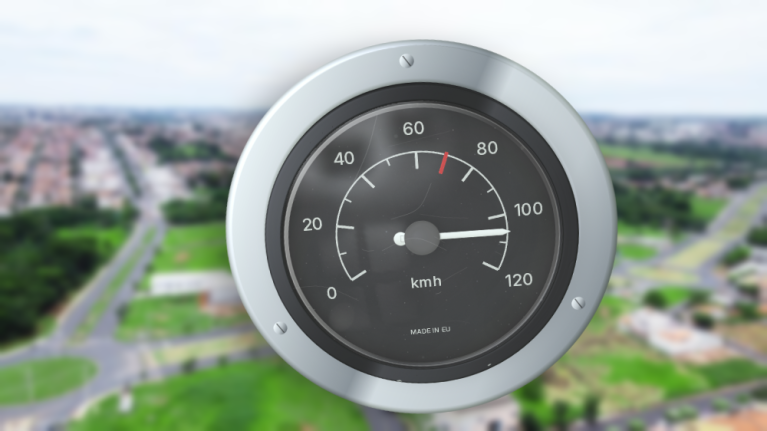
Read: 105 (km/h)
